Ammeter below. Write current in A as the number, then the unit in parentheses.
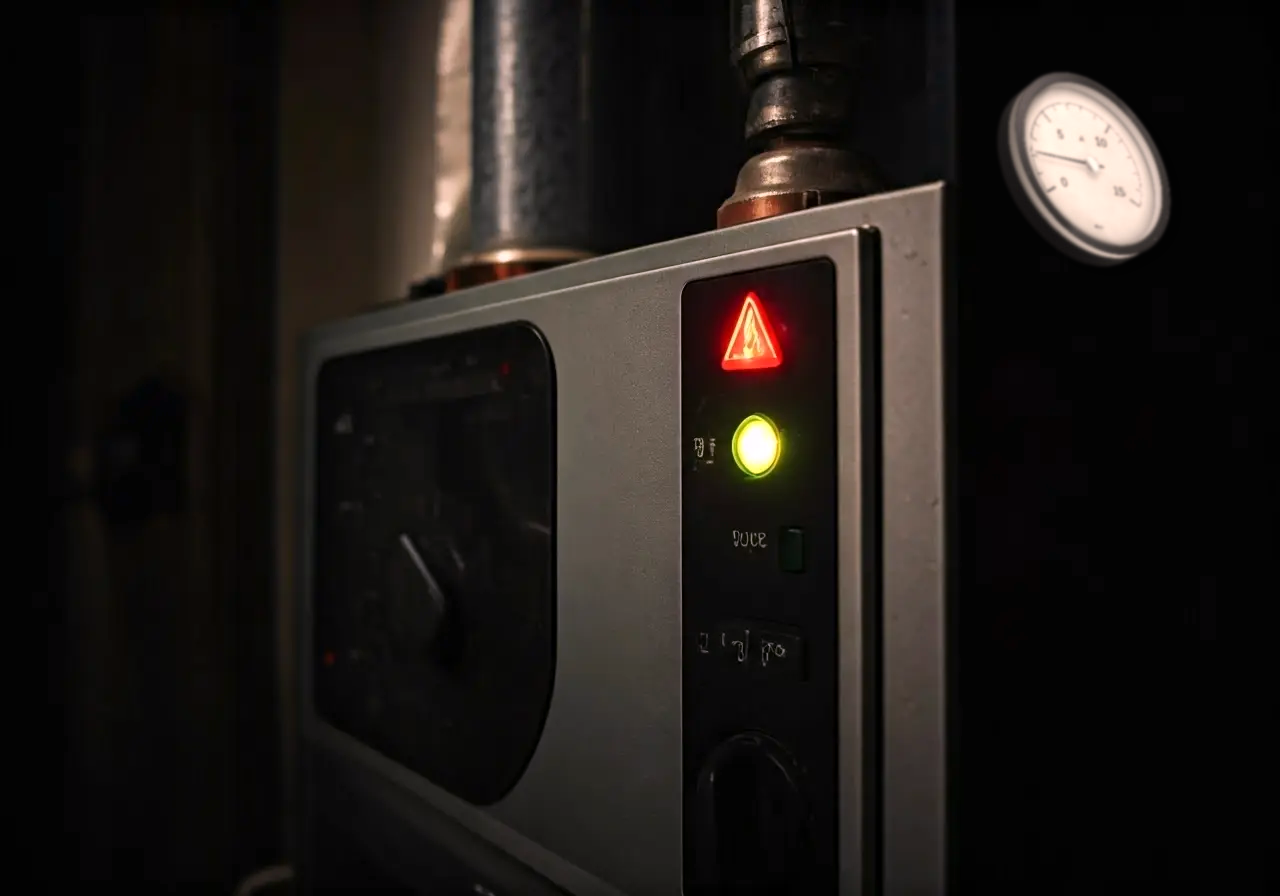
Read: 2 (A)
